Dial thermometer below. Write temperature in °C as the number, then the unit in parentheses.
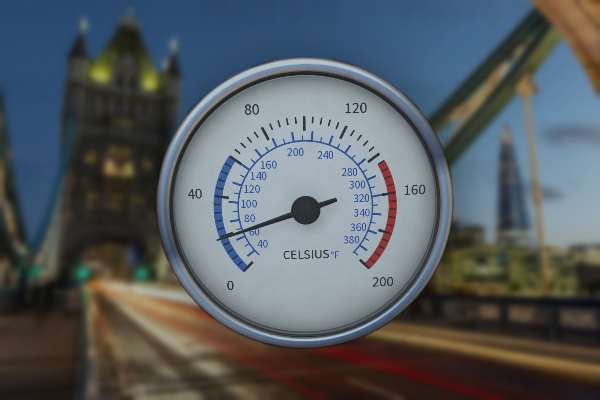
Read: 20 (°C)
